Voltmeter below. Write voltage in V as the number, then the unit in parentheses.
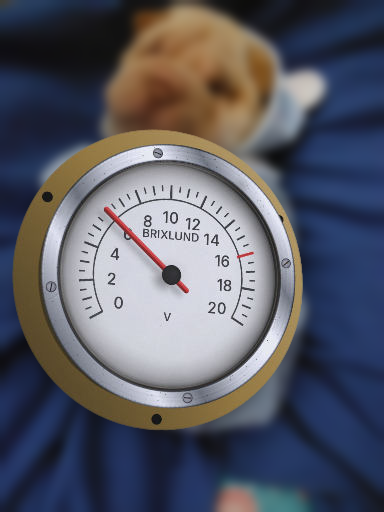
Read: 6 (V)
